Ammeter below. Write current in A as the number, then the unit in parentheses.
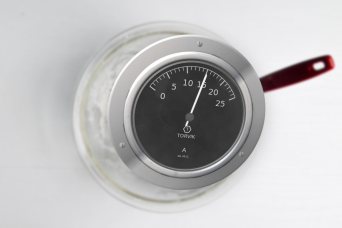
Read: 15 (A)
